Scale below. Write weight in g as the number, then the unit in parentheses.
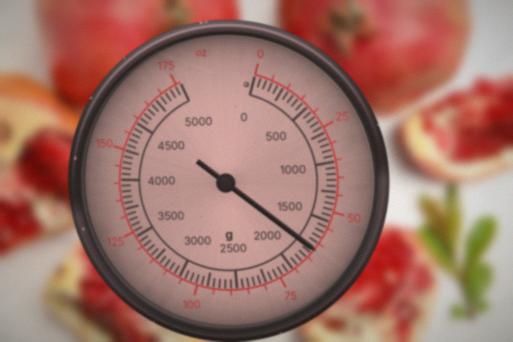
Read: 1750 (g)
